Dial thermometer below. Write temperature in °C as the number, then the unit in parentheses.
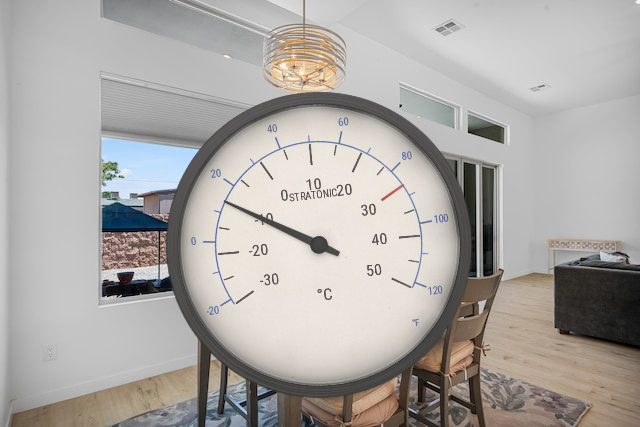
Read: -10 (°C)
